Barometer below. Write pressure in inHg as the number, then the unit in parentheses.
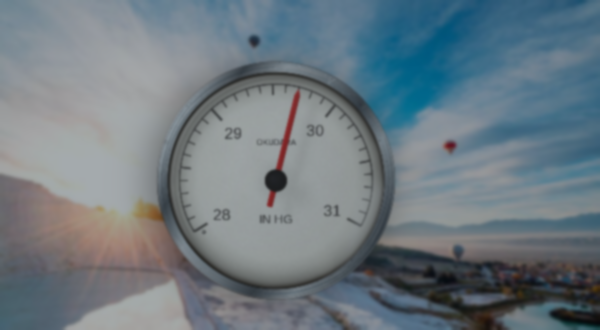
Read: 29.7 (inHg)
